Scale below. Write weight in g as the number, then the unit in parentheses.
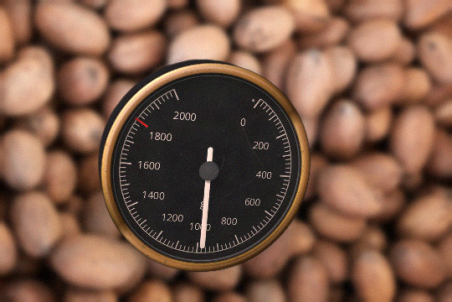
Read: 980 (g)
